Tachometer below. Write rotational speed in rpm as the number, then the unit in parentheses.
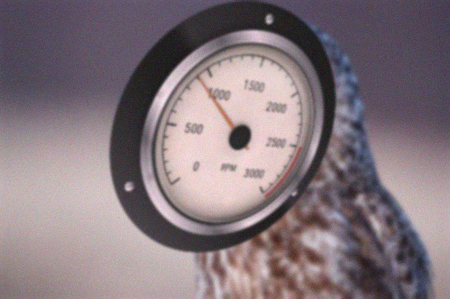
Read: 900 (rpm)
